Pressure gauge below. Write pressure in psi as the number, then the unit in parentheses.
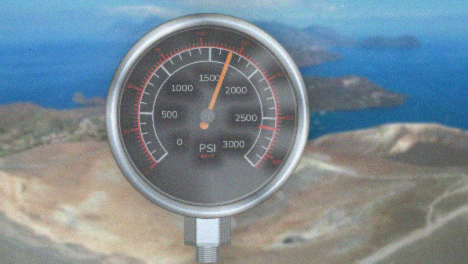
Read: 1700 (psi)
